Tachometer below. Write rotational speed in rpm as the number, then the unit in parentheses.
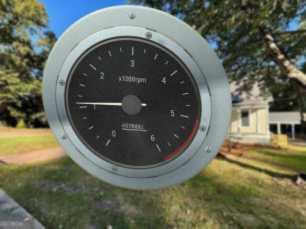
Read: 1125 (rpm)
